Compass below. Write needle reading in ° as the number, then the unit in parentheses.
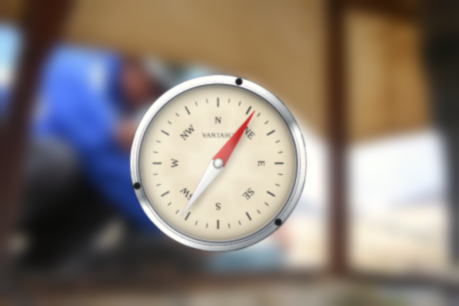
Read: 35 (°)
